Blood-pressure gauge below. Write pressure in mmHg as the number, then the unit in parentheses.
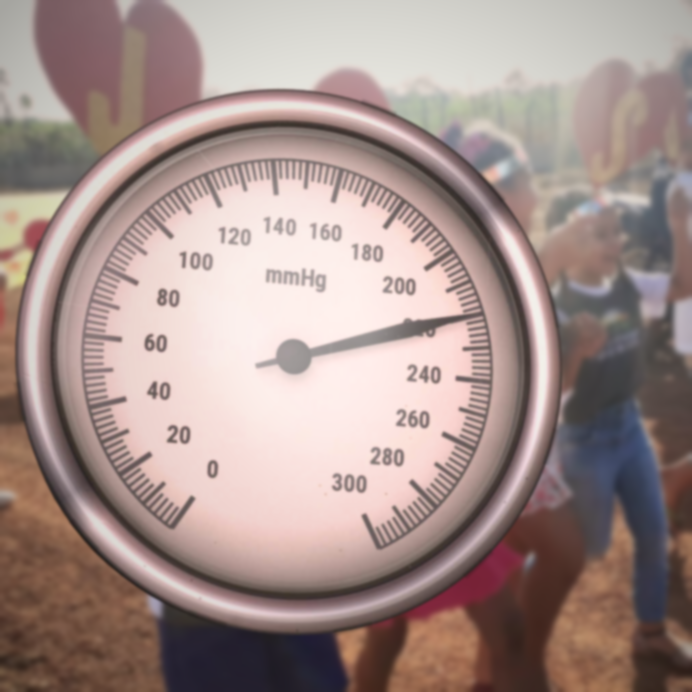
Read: 220 (mmHg)
